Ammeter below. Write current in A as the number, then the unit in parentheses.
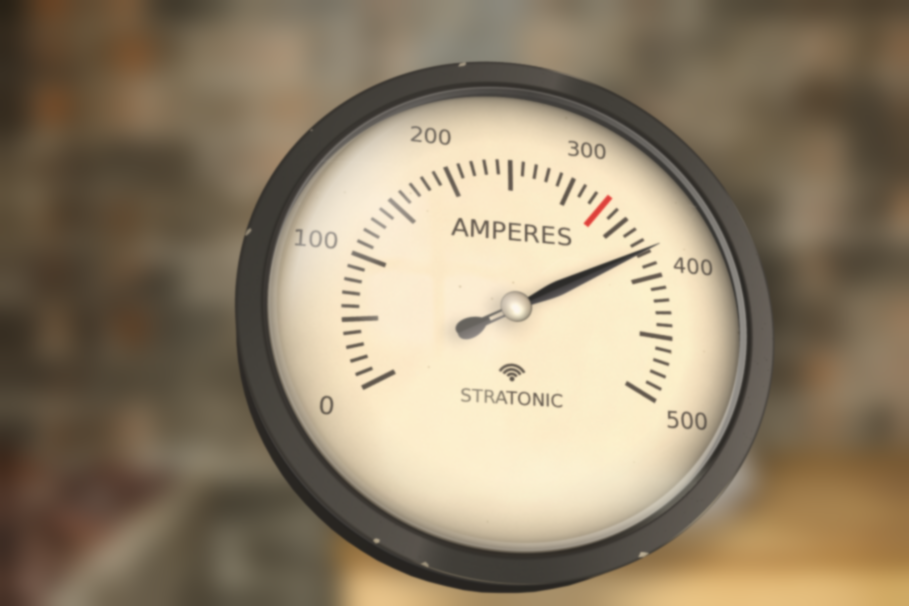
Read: 380 (A)
